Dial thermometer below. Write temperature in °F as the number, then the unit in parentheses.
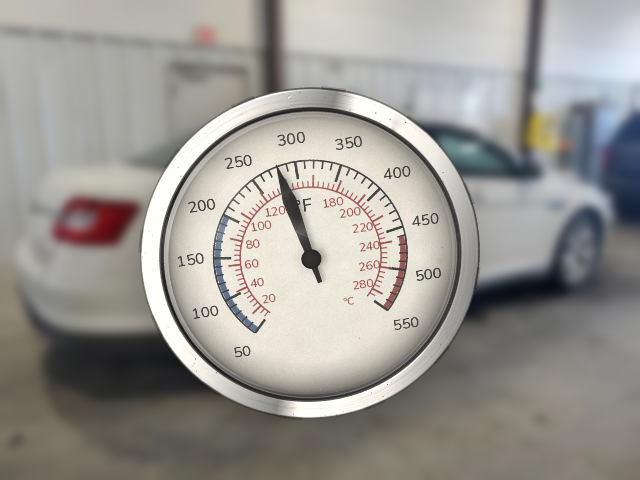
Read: 280 (°F)
